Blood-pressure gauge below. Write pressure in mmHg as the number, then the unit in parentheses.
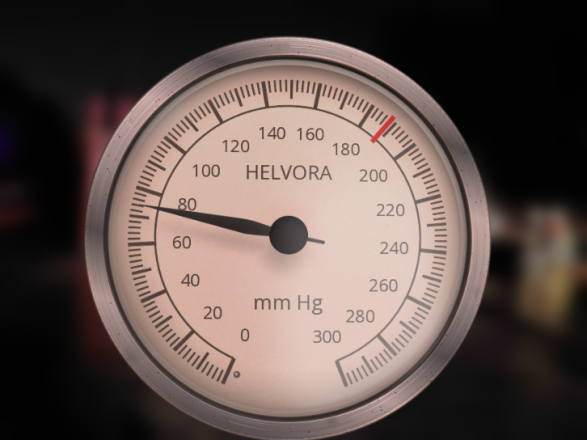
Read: 74 (mmHg)
